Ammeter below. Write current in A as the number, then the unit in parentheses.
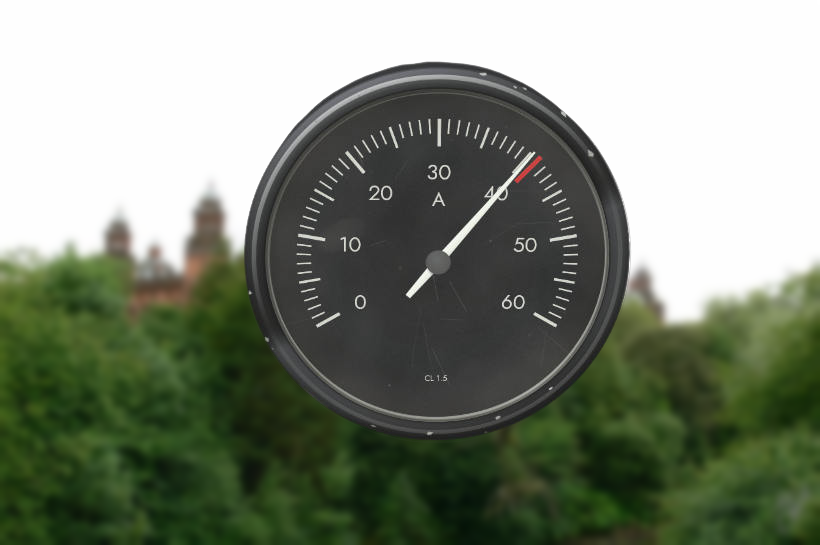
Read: 40 (A)
